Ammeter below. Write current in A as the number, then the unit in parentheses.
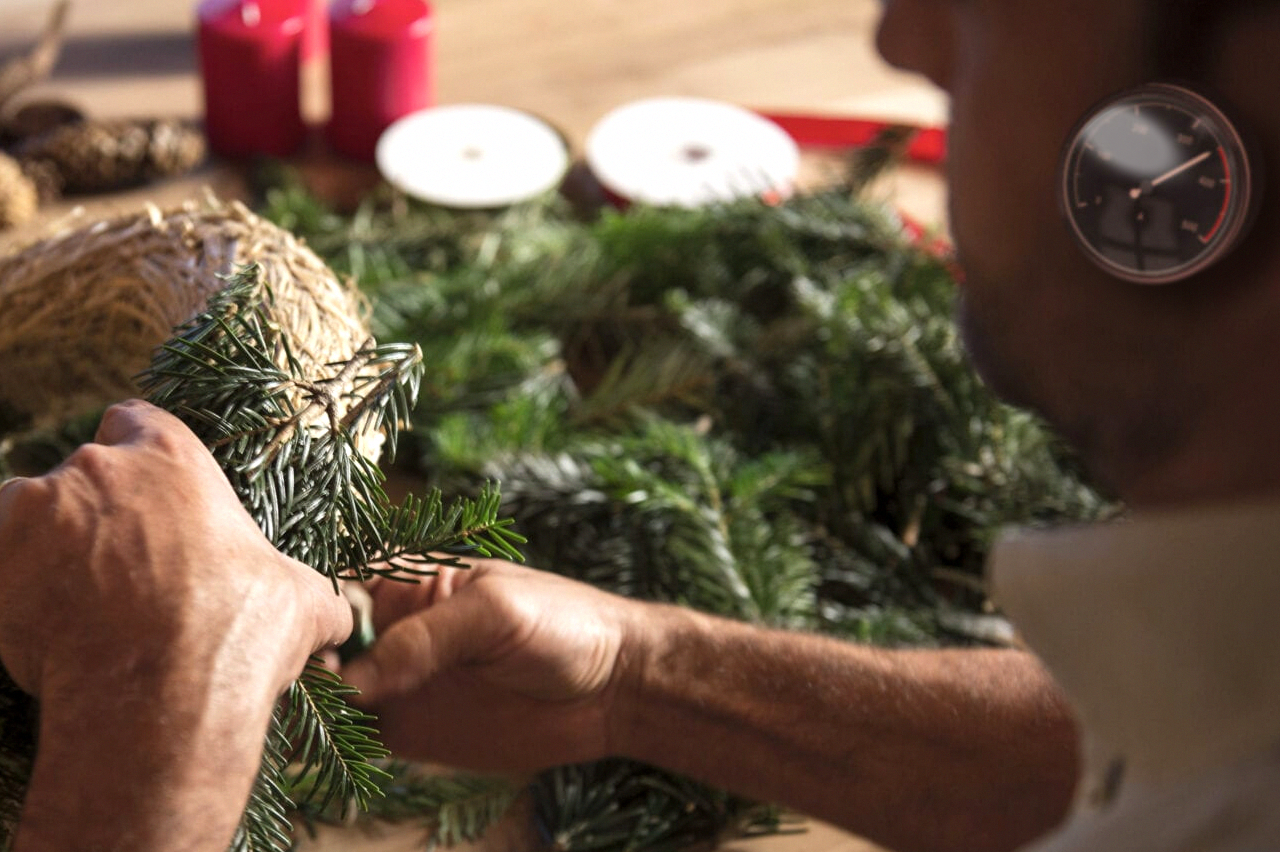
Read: 350 (A)
